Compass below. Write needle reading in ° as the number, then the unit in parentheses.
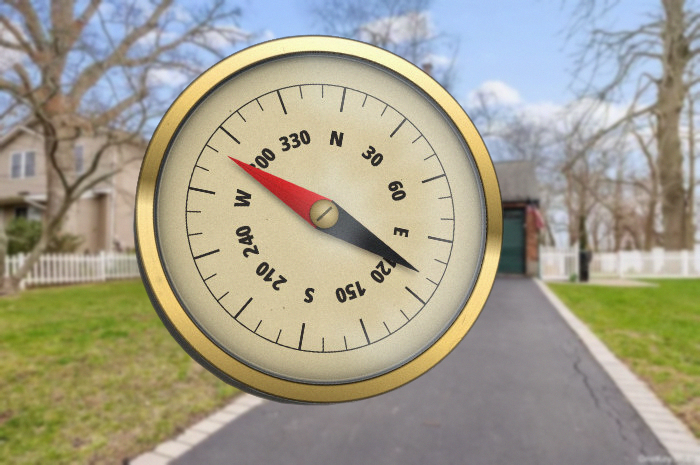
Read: 290 (°)
